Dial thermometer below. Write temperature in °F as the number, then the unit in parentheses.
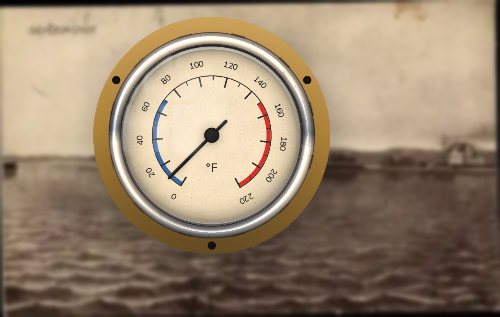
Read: 10 (°F)
